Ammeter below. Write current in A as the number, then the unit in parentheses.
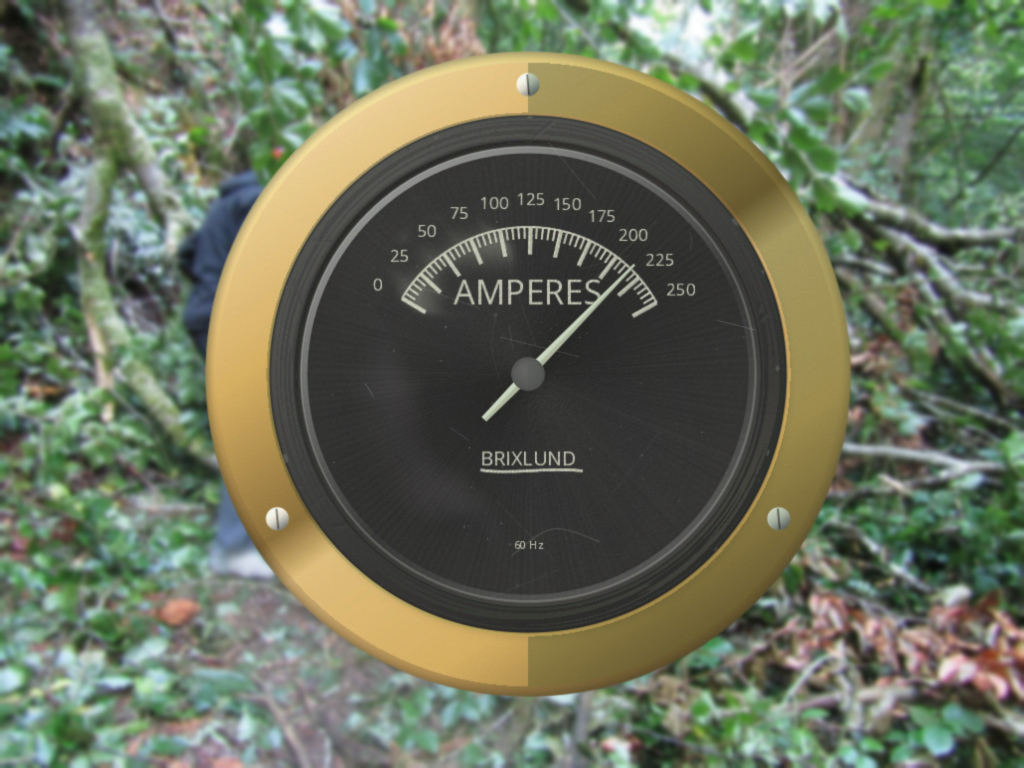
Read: 215 (A)
